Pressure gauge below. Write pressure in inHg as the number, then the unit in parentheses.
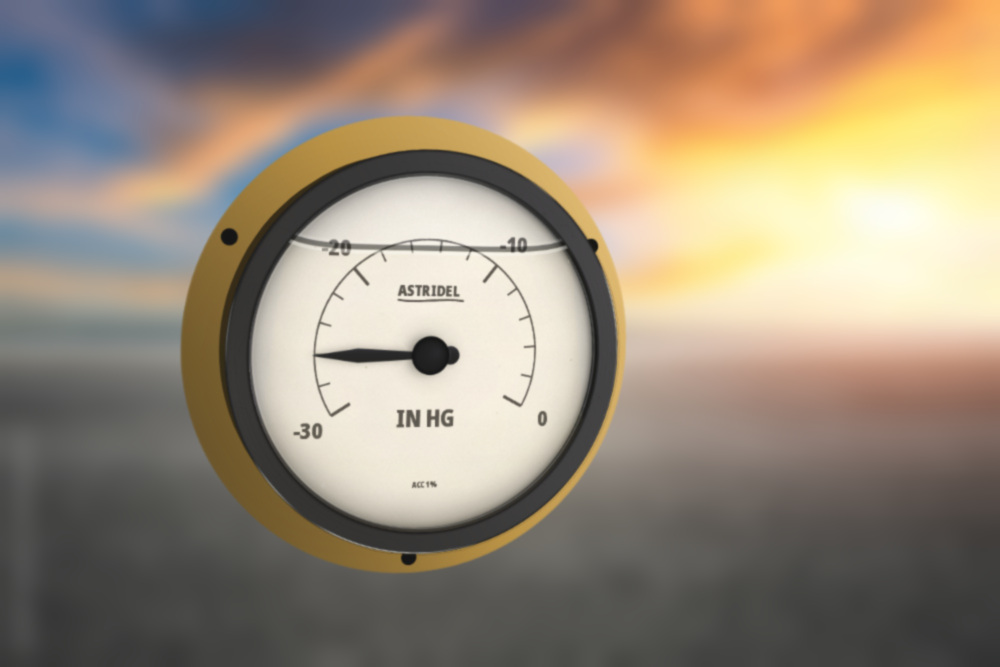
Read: -26 (inHg)
